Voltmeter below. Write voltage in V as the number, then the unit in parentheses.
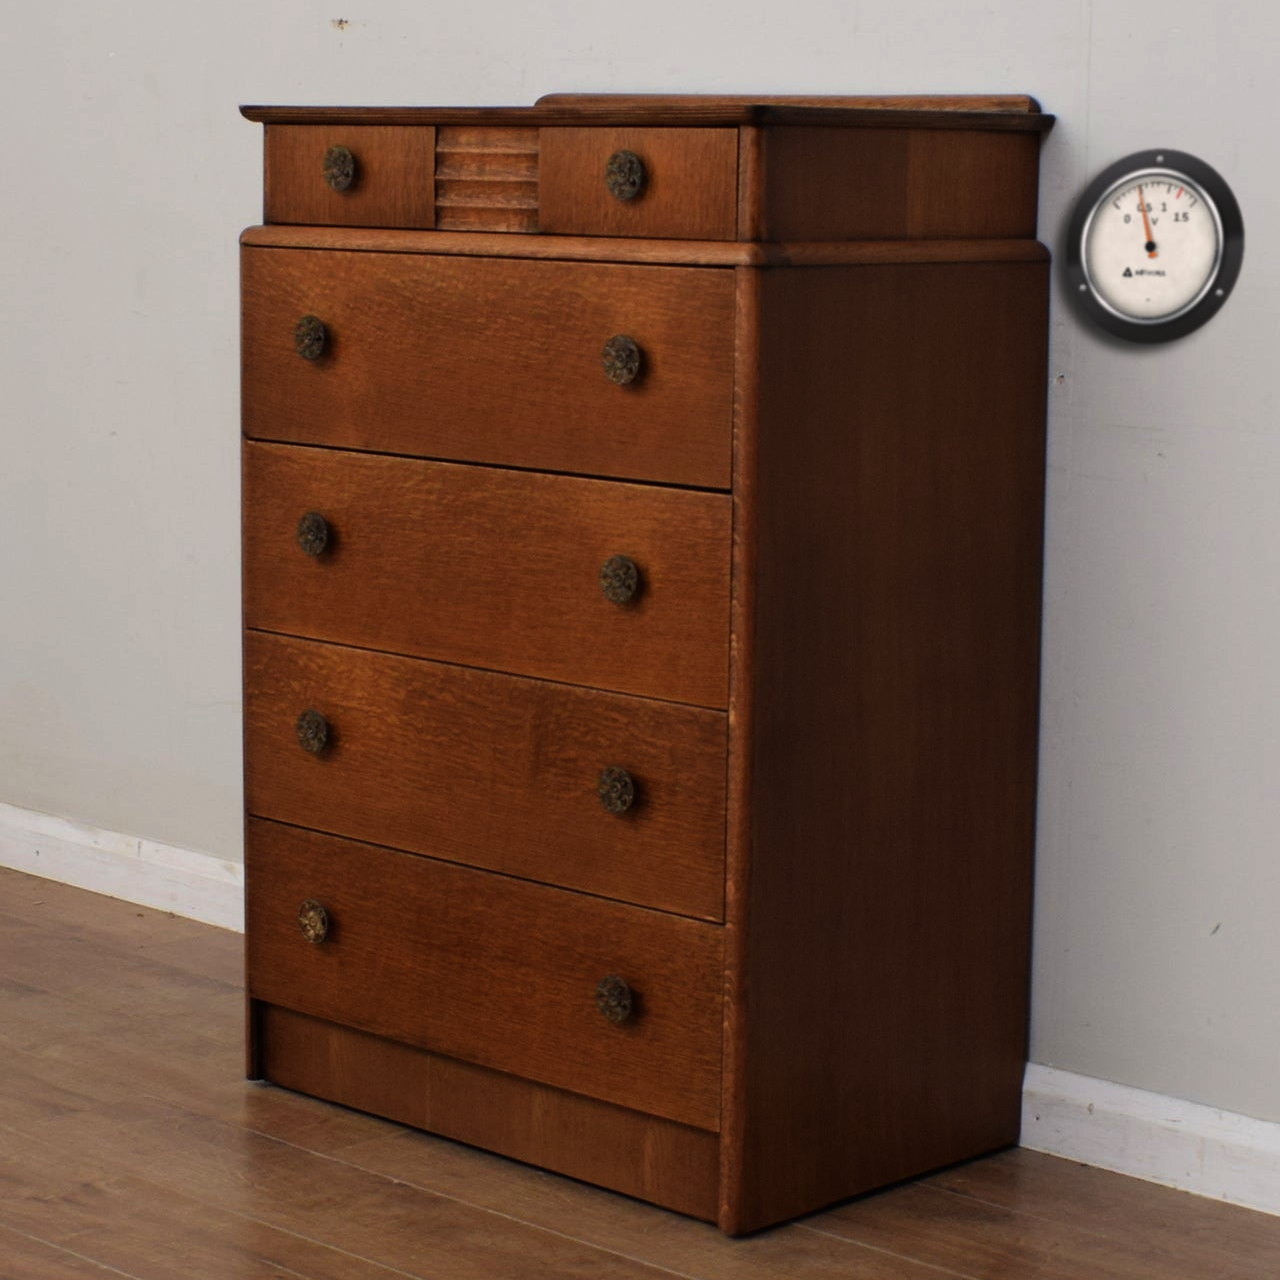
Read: 0.5 (V)
